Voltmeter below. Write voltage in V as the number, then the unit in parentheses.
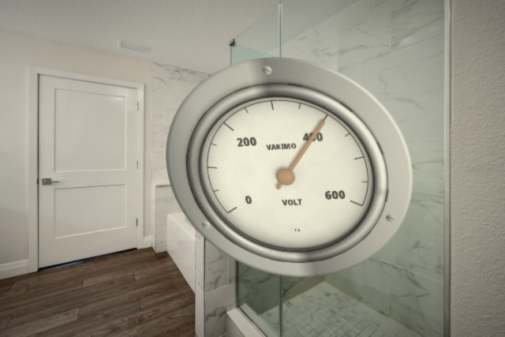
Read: 400 (V)
